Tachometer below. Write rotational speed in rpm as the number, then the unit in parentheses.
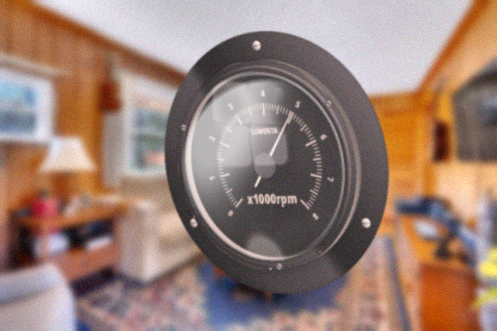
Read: 5000 (rpm)
